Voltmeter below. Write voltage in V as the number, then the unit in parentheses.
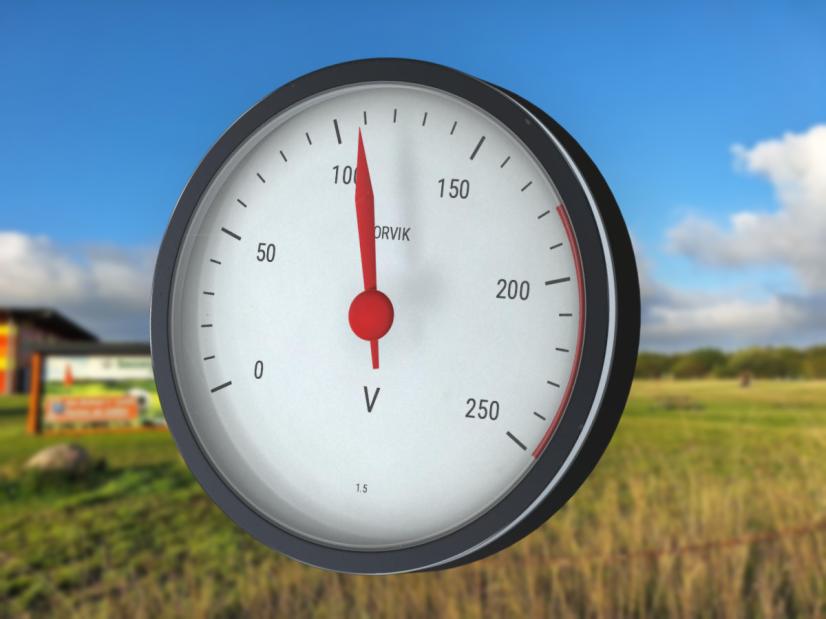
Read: 110 (V)
